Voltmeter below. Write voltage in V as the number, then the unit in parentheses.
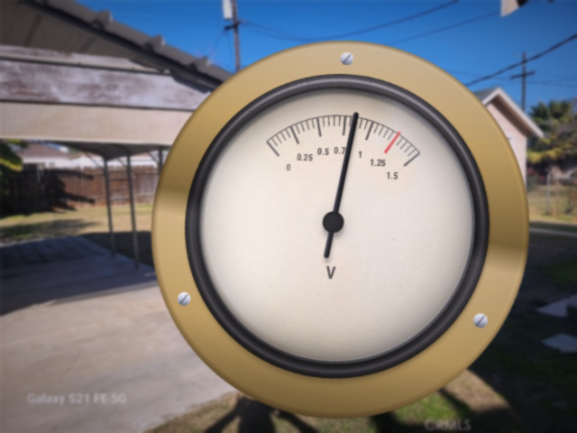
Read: 0.85 (V)
